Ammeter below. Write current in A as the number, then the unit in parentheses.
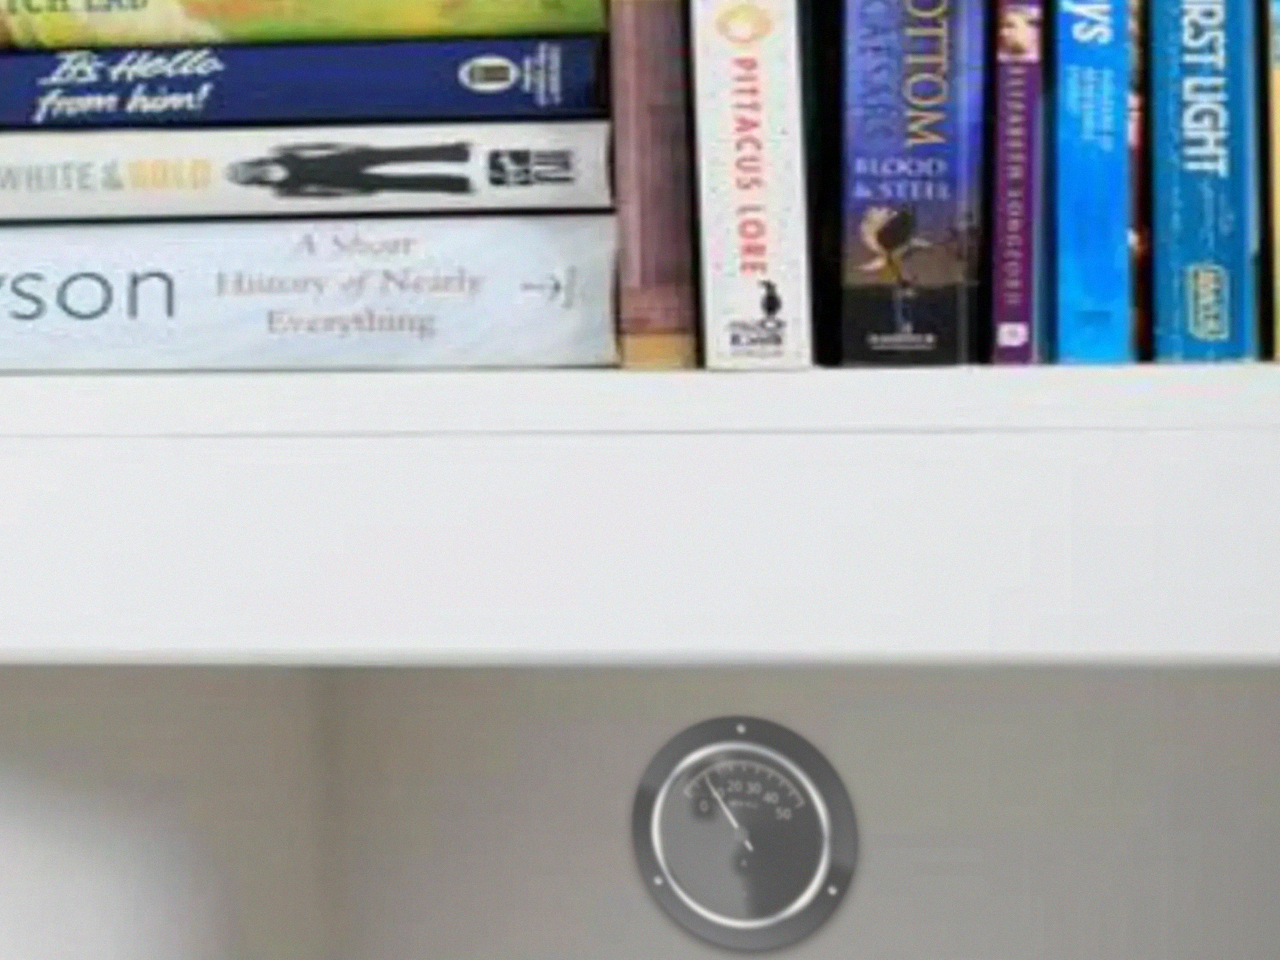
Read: 10 (A)
